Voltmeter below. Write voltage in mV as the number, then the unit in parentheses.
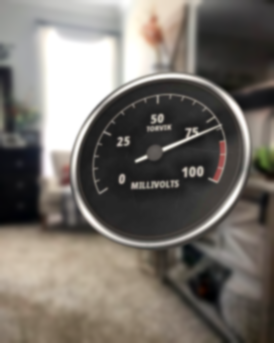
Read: 80 (mV)
